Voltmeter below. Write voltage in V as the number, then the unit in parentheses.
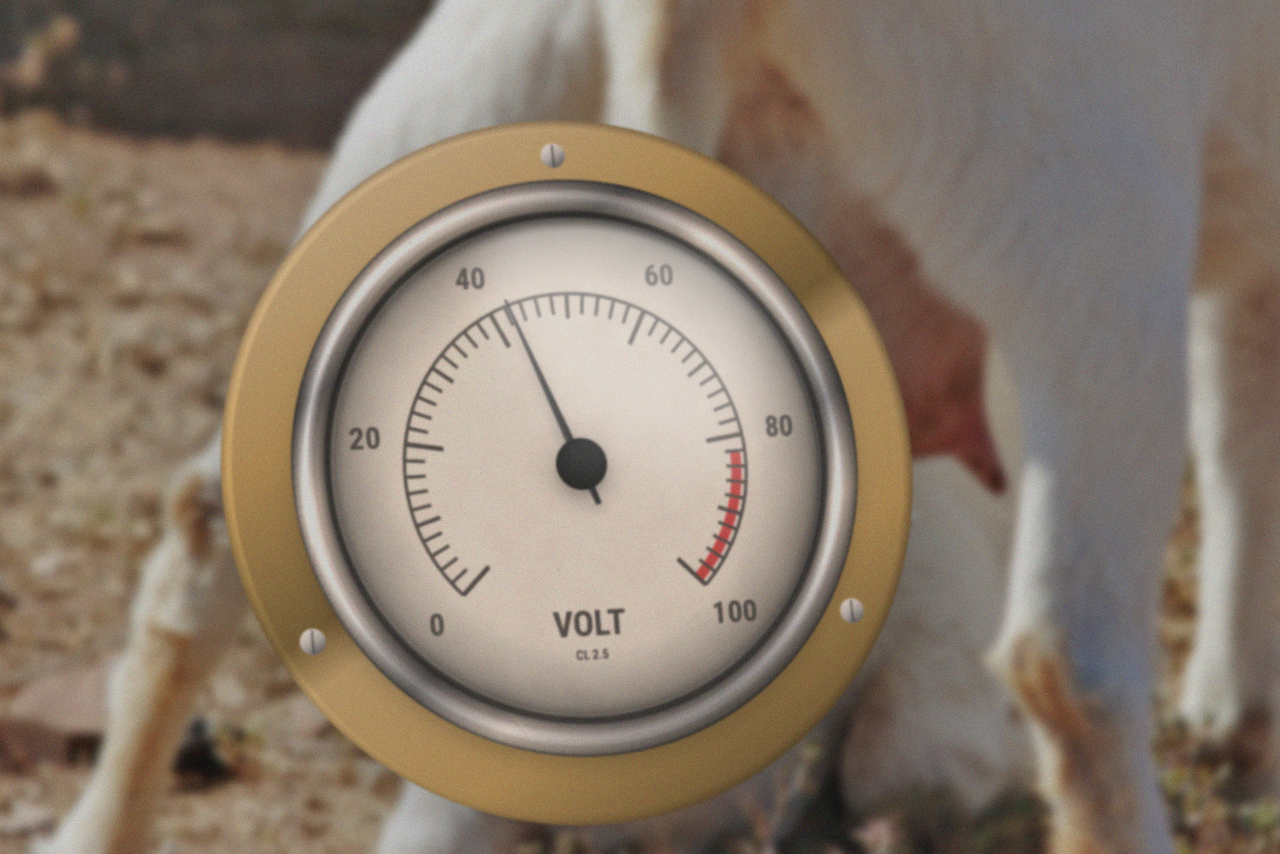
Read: 42 (V)
